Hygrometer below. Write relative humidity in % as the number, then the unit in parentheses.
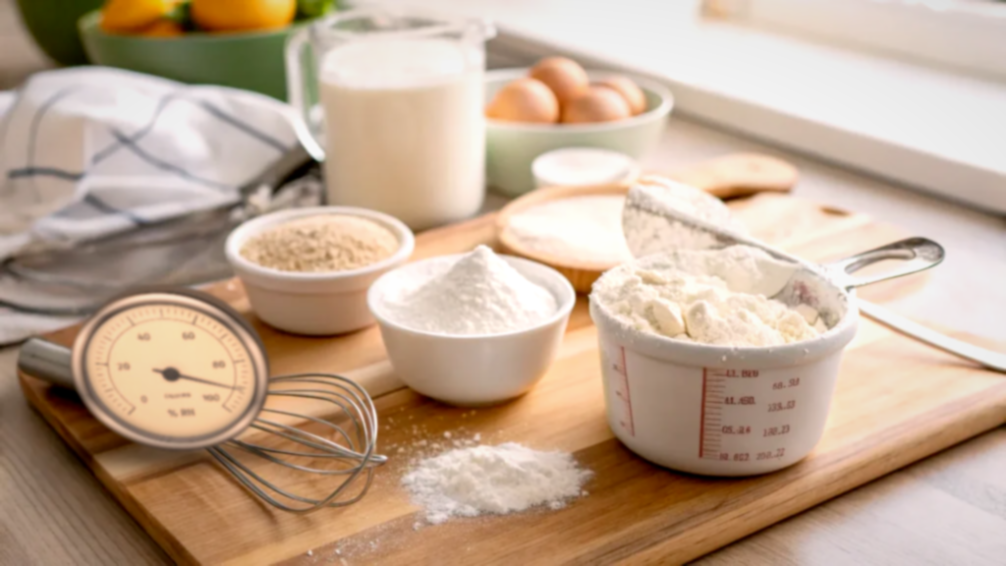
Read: 90 (%)
